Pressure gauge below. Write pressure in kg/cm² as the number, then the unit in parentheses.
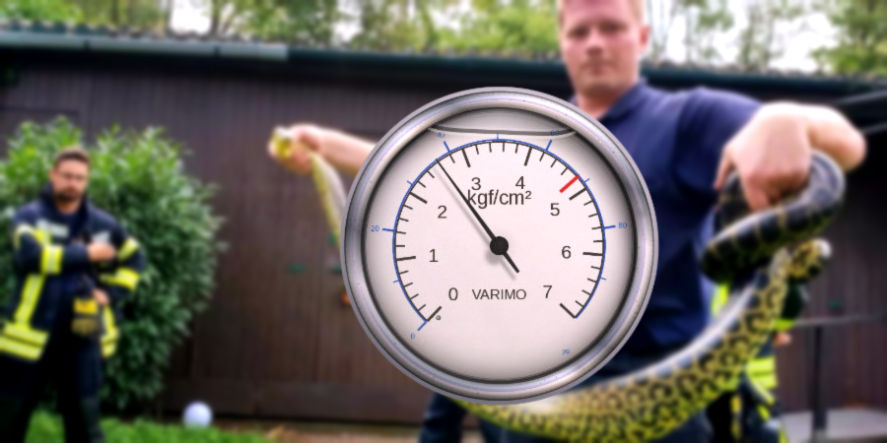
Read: 2.6 (kg/cm²)
